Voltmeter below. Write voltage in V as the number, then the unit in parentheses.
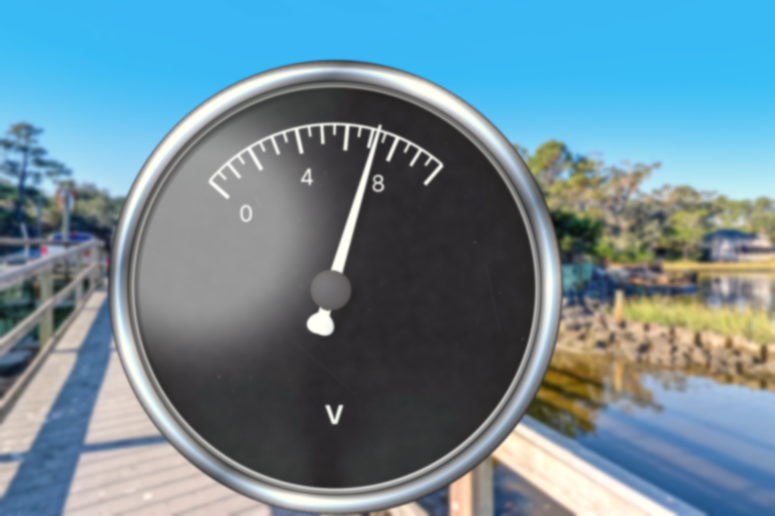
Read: 7.25 (V)
